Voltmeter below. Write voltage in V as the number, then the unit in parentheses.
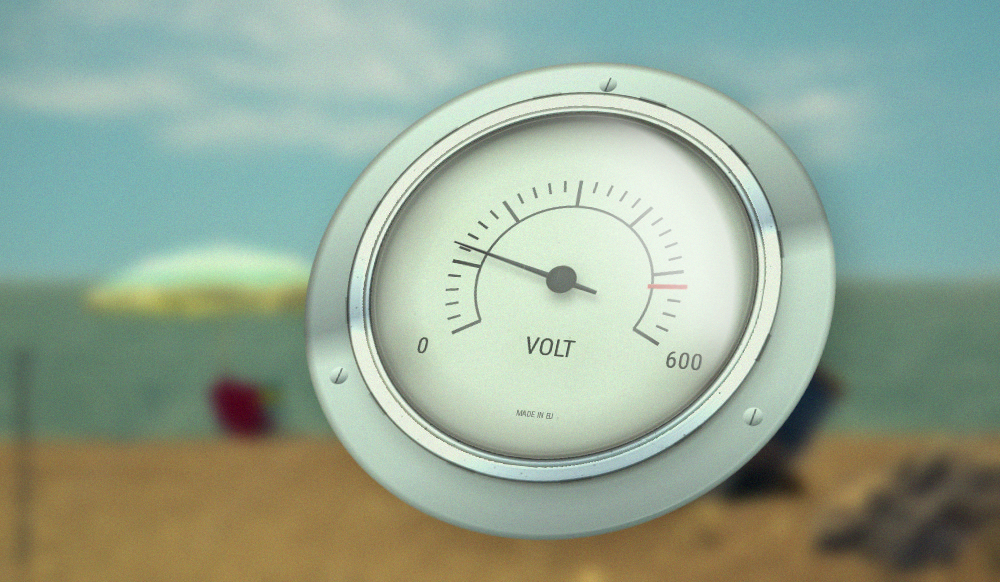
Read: 120 (V)
